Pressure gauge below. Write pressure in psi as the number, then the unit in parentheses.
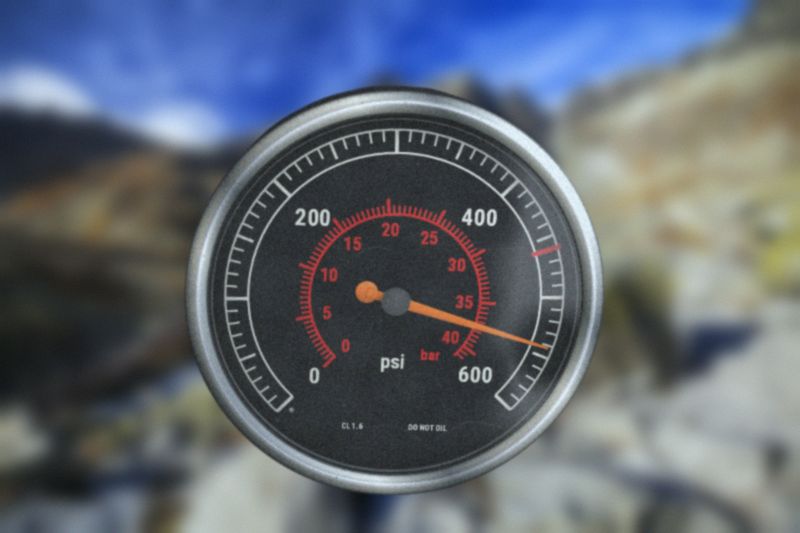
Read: 540 (psi)
